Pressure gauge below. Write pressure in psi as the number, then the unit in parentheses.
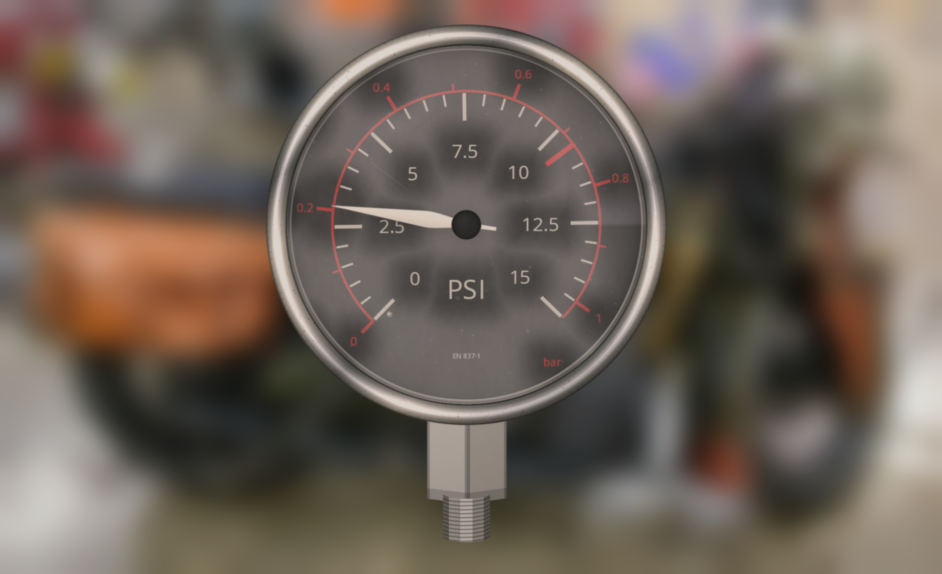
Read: 3 (psi)
